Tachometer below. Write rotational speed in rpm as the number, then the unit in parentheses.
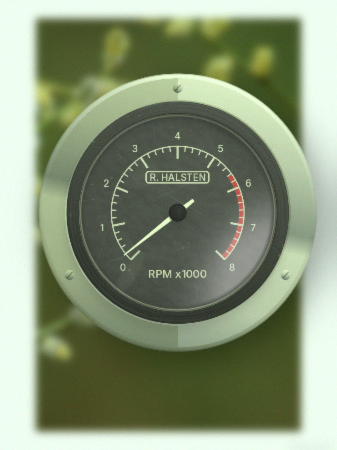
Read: 200 (rpm)
